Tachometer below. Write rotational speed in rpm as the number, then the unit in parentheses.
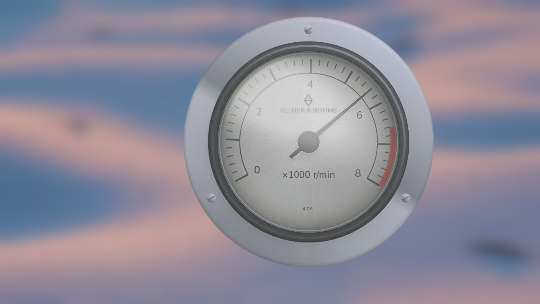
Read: 5600 (rpm)
